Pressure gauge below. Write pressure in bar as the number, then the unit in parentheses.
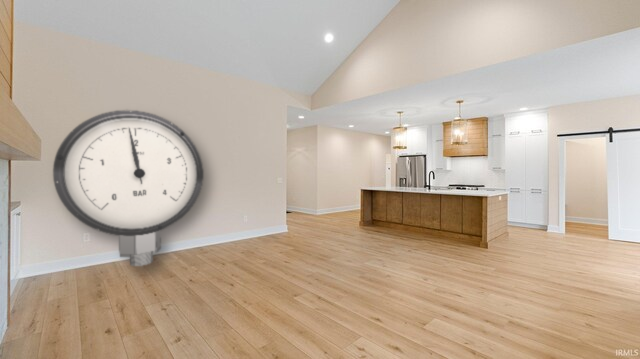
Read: 1.9 (bar)
